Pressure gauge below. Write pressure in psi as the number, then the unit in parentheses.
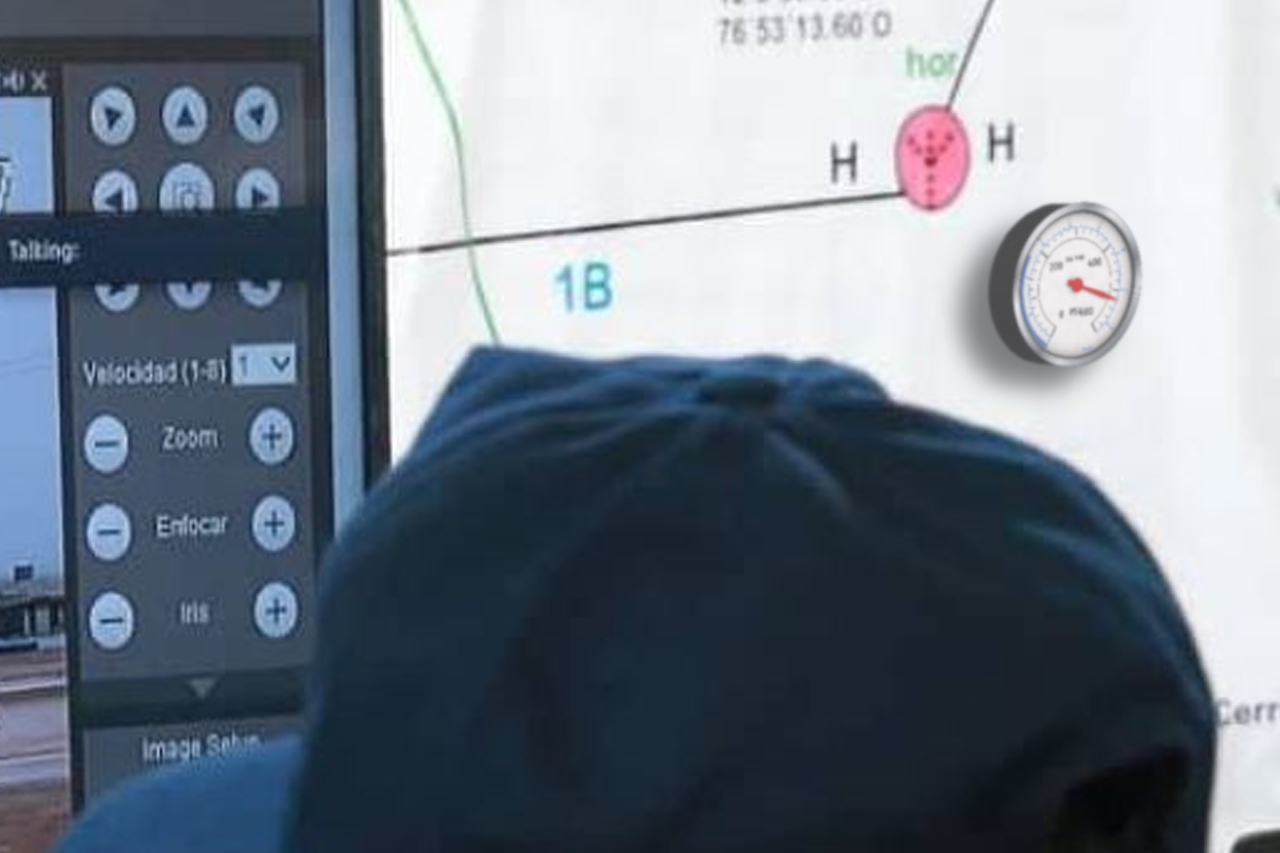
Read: 520 (psi)
